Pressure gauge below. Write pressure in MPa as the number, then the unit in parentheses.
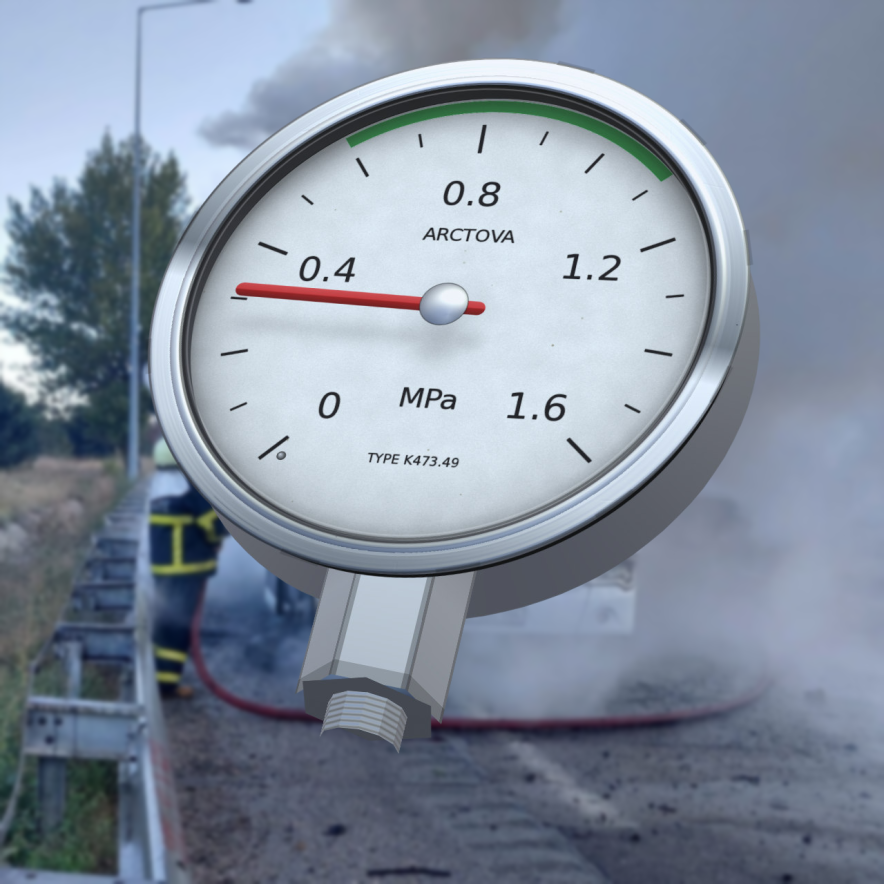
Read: 0.3 (MPa)
